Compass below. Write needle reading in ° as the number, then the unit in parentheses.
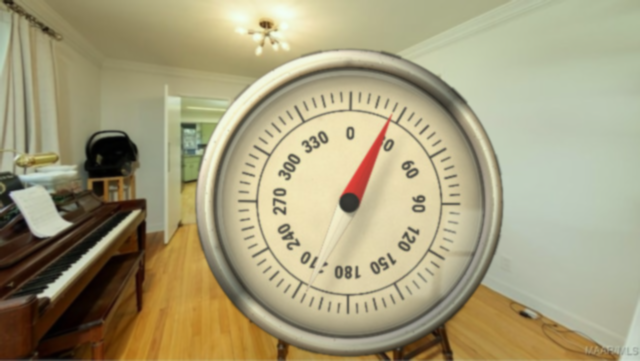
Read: 25 (°)
